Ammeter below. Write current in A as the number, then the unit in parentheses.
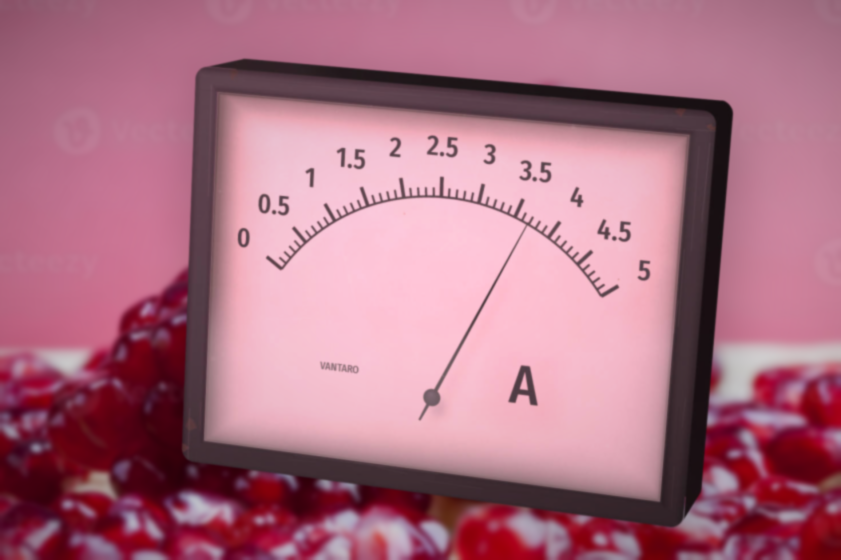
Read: 3.7 (A)
